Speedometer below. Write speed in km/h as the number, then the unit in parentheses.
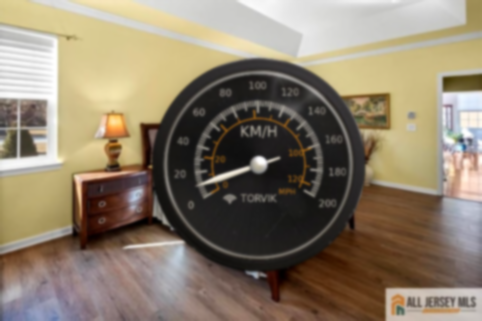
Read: 10 (km/h)
